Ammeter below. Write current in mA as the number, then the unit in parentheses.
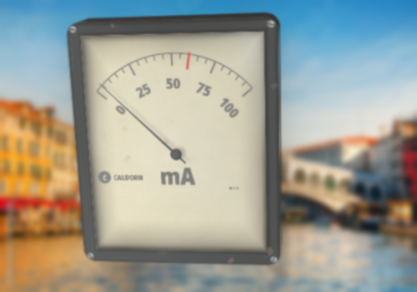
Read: 5 (mA)
